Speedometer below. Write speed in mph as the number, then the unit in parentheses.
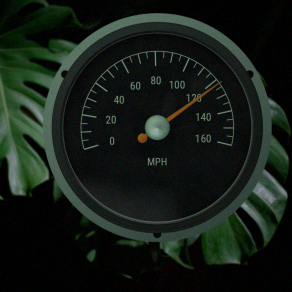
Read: 122.5 (mph)
